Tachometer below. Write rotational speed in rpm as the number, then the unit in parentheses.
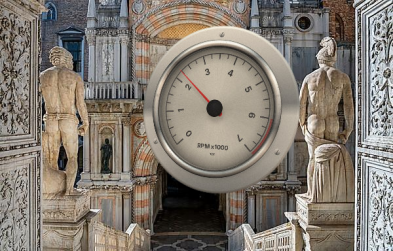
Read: 2250 (rpm)
